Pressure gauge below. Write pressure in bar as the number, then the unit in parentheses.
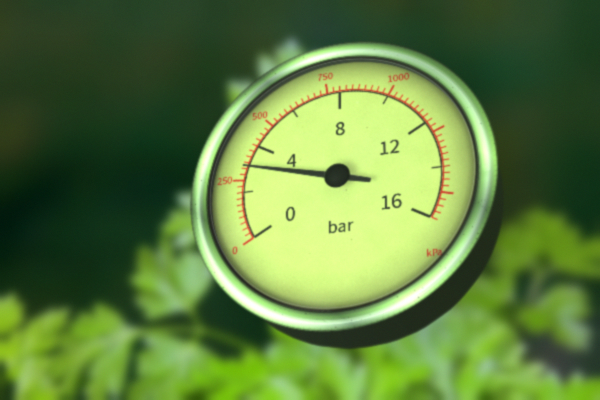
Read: 3 (bar)
